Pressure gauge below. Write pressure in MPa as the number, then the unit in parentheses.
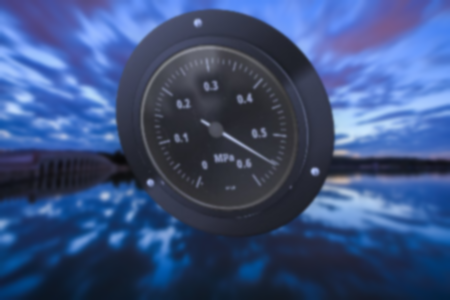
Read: 0.55 (MPa)
